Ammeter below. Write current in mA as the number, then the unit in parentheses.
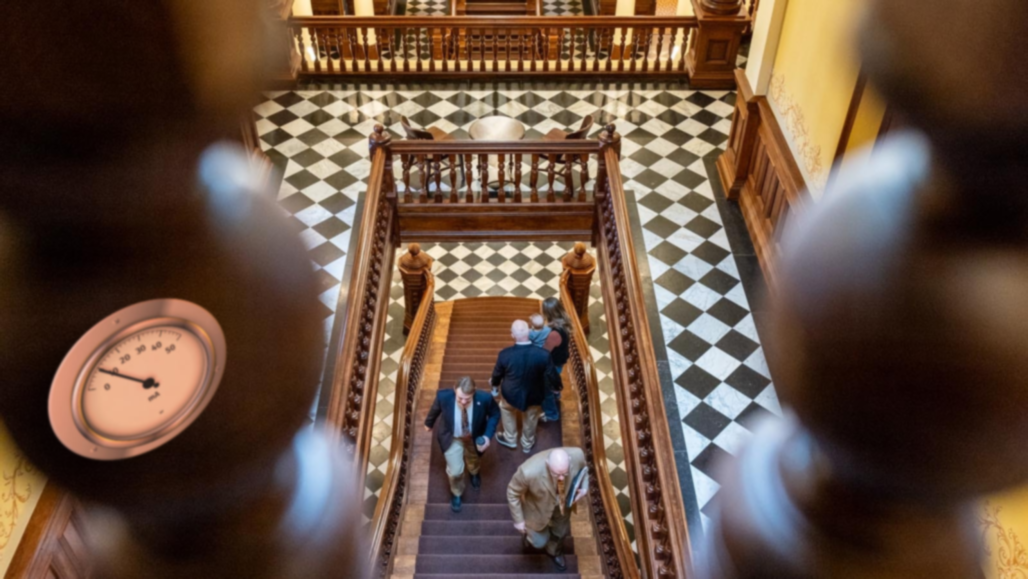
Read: 10 (mA)
